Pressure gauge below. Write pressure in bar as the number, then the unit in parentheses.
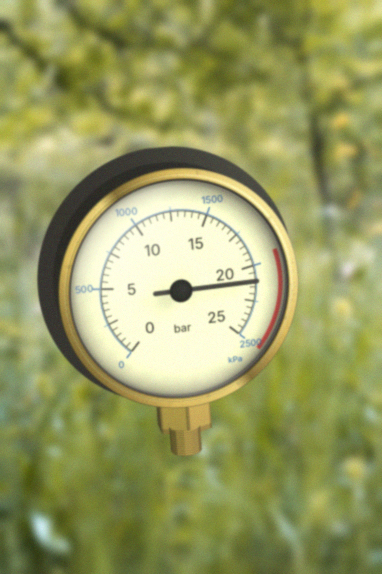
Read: 21 (bar)
